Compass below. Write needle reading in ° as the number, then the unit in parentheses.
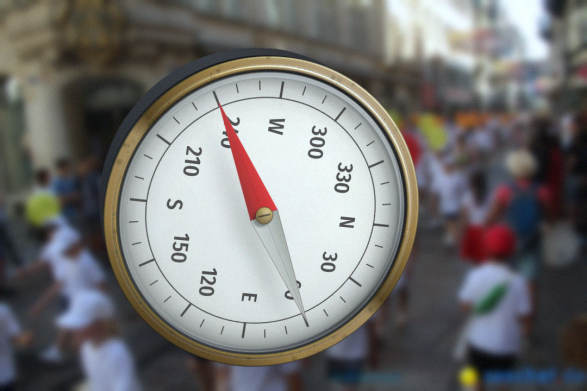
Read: 240 (°)
